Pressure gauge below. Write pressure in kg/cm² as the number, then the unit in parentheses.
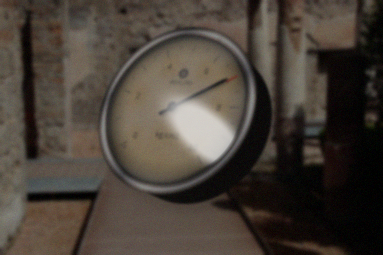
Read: 7 (kg/cm²)
